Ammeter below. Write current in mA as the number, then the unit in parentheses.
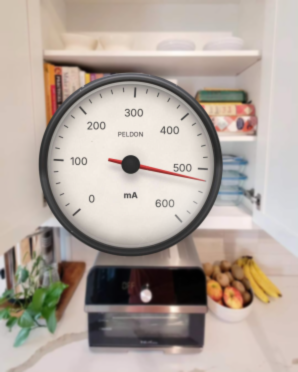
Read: 520 (mA)
